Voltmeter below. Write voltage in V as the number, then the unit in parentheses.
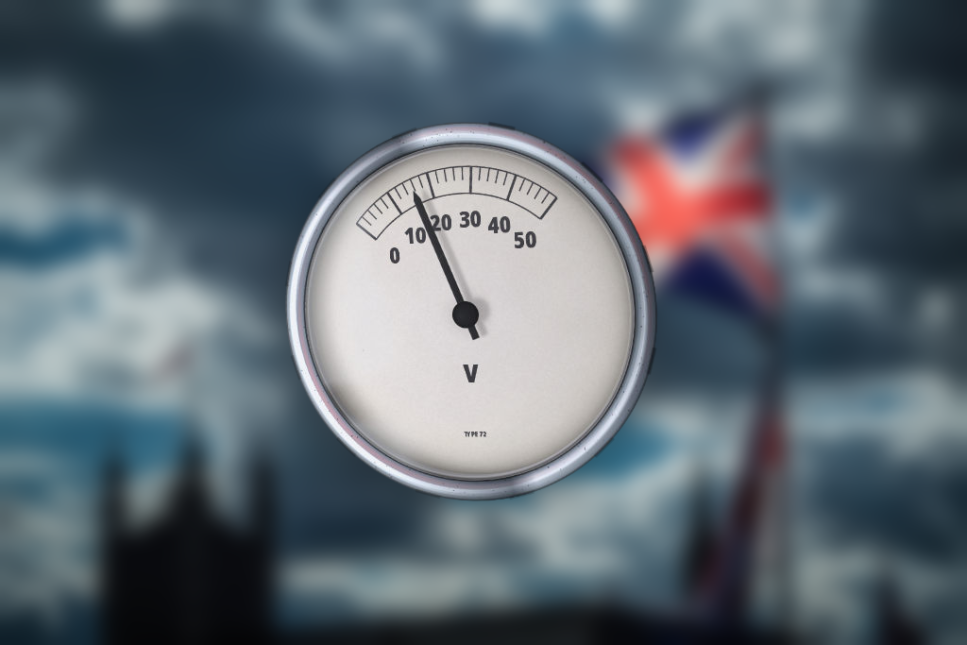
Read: 16 (V)
